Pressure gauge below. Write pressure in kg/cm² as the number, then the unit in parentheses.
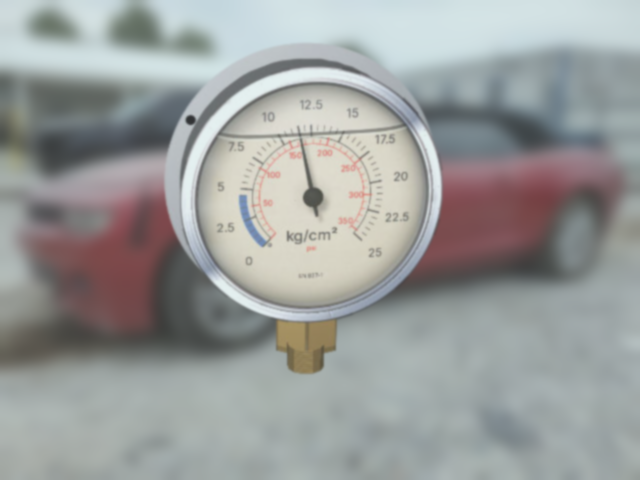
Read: 11.5 (kg/cm²)
